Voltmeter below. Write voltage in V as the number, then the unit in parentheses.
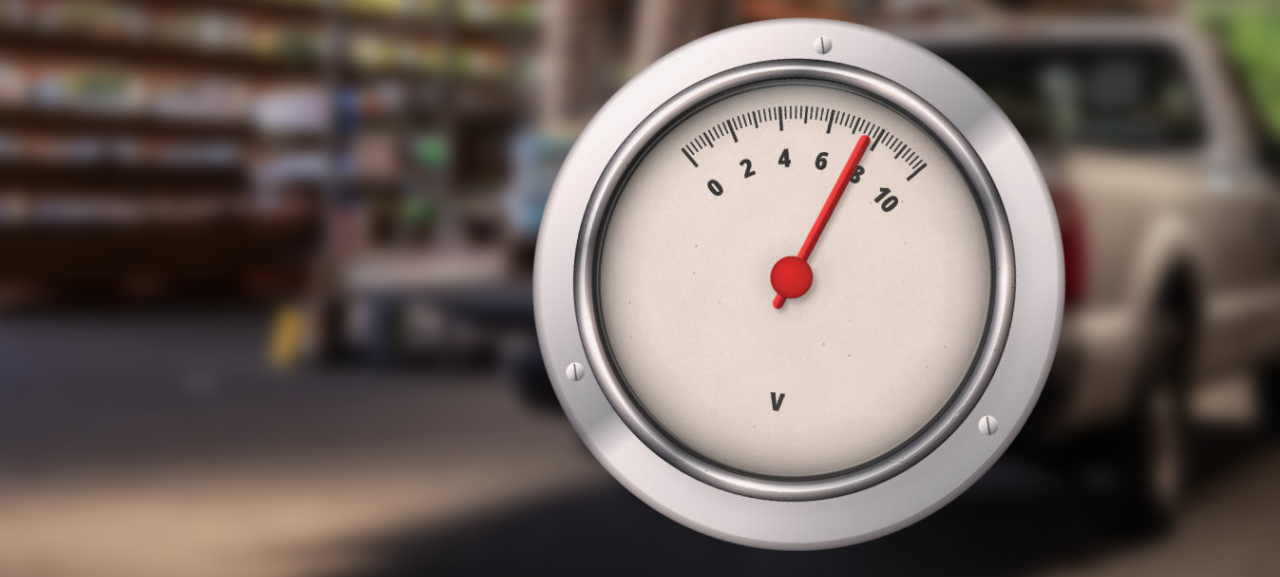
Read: 7.6 (V)
